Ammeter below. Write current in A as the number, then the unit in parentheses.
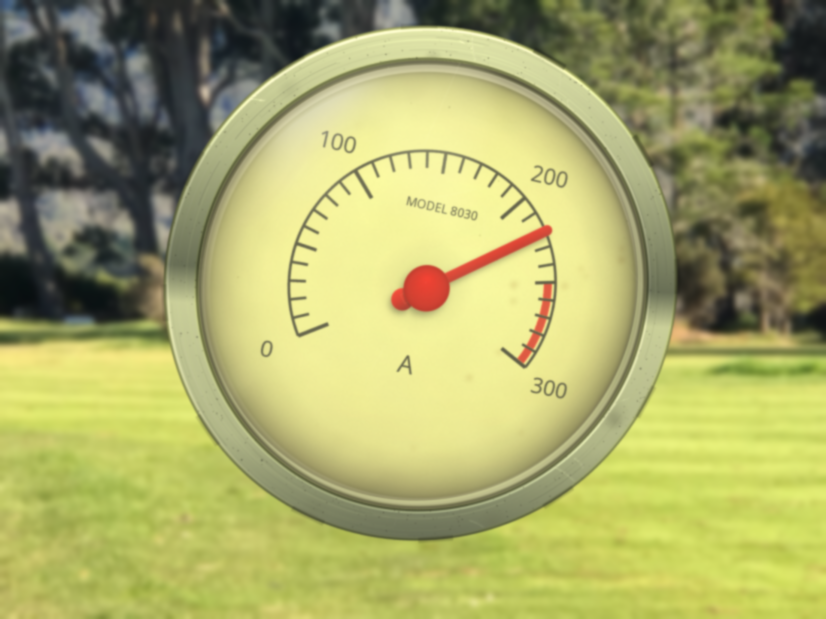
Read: 220 (A)
